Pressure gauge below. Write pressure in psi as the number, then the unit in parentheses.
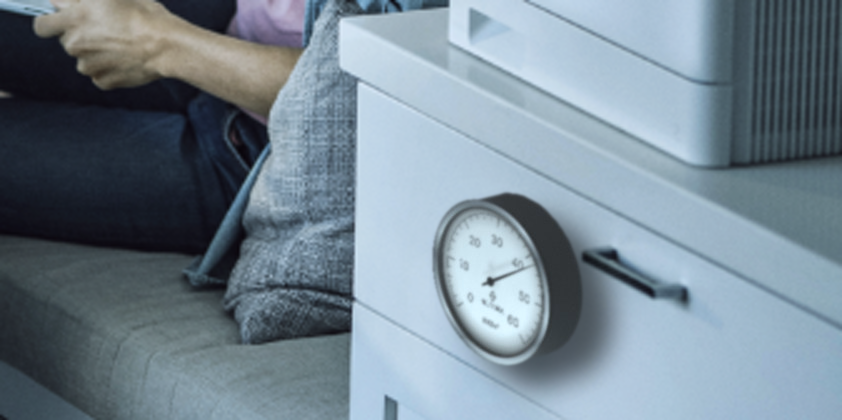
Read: 42 (psi)
